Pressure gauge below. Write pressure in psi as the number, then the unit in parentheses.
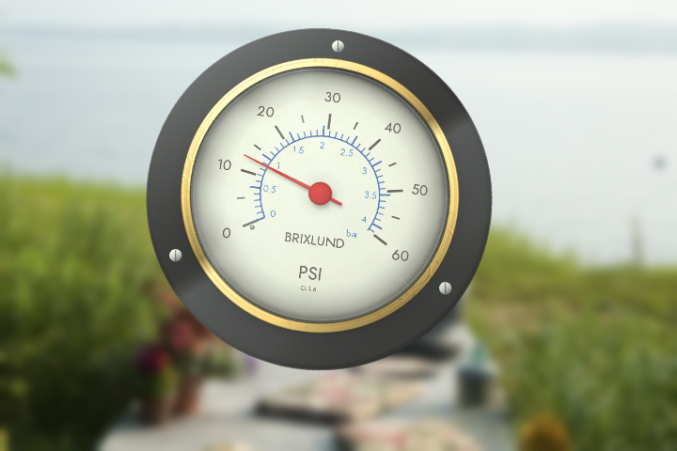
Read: 12.5 (psi)
